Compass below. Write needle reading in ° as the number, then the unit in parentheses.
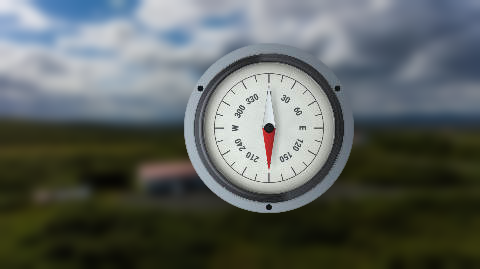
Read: 180 (°)
